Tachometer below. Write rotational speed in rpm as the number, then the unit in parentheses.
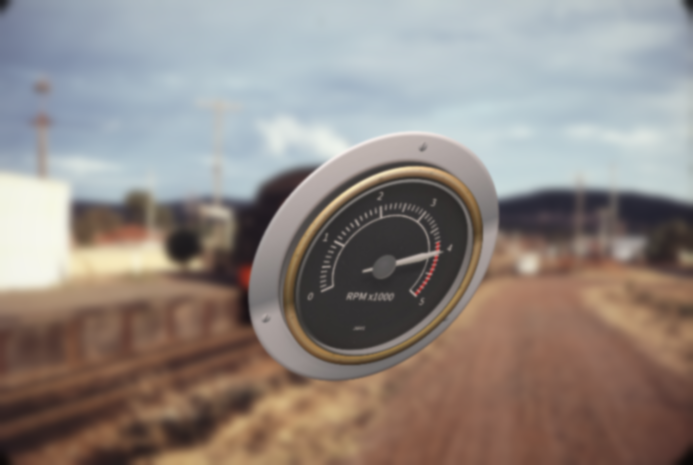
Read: 4000 (rpm)
